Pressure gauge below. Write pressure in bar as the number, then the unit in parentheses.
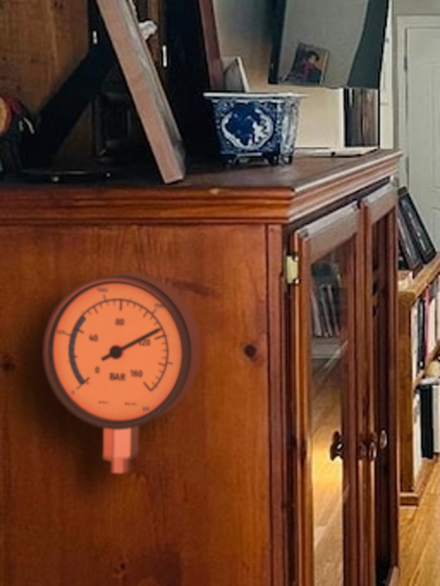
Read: 115 (bar)
